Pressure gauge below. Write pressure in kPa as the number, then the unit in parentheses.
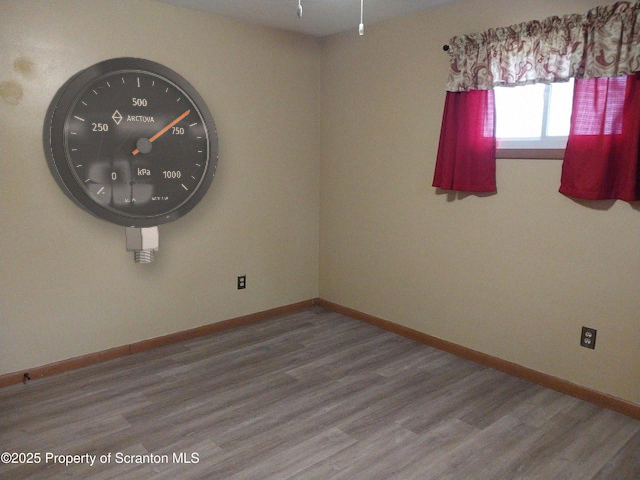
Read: 700 (kPa)
